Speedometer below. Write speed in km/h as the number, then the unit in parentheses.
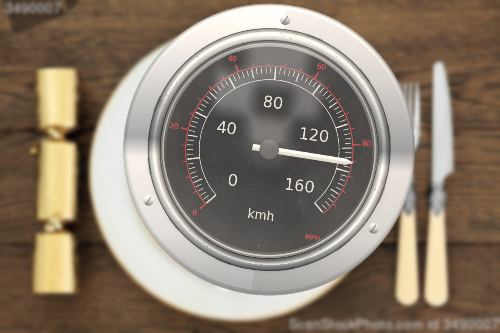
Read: 136 (km/h)
